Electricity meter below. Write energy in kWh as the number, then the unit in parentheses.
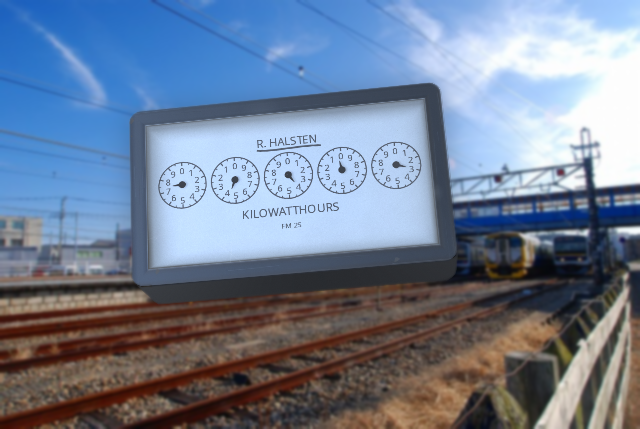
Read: 74403 (kWh)
